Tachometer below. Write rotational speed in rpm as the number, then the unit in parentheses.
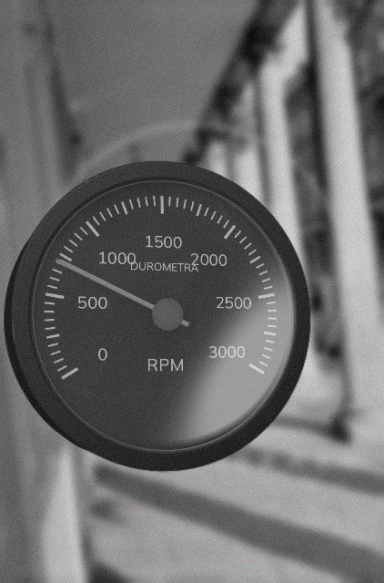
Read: 700 (rpm)
